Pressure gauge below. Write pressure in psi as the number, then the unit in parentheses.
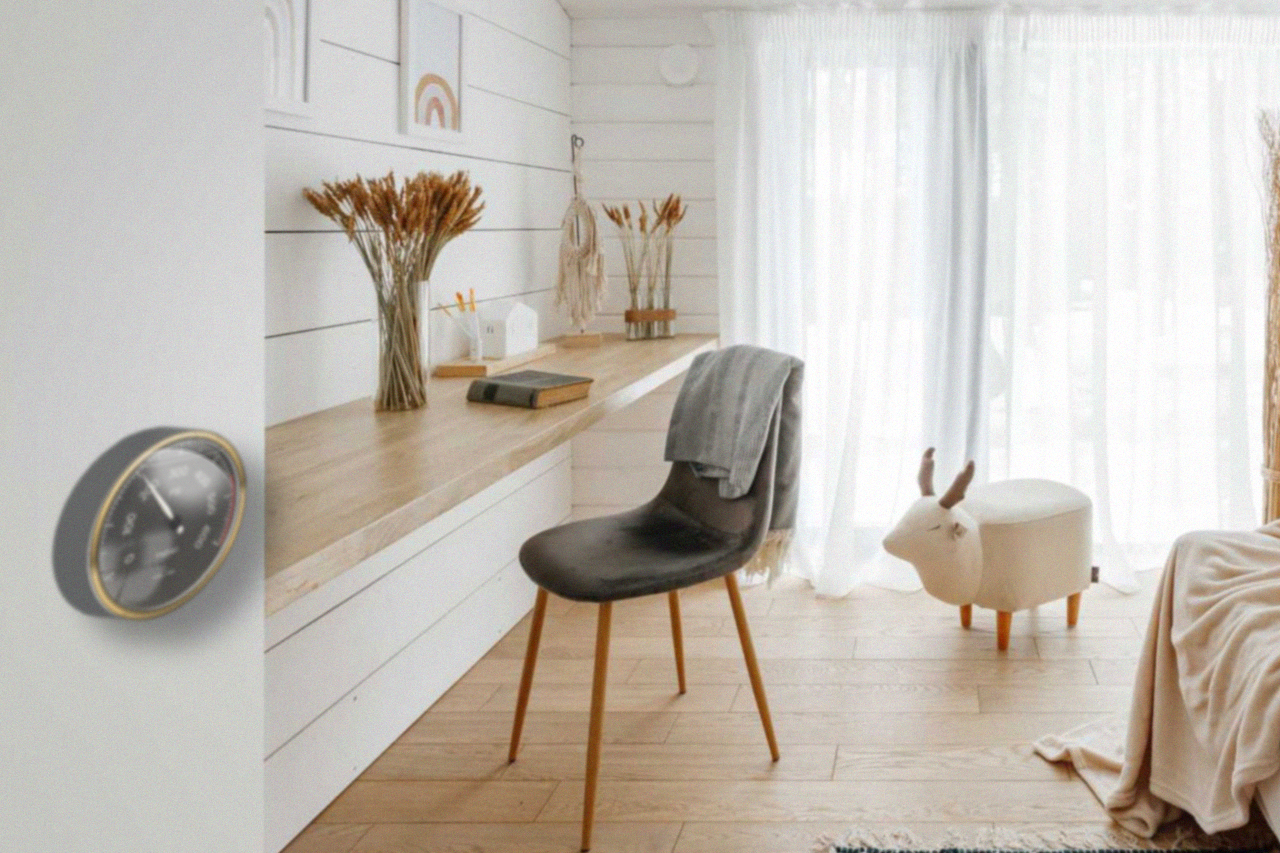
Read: 200 (psi)
